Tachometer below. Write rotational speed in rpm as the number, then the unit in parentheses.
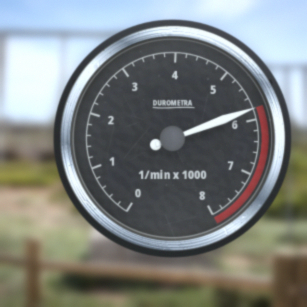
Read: 5800 (rpm)
